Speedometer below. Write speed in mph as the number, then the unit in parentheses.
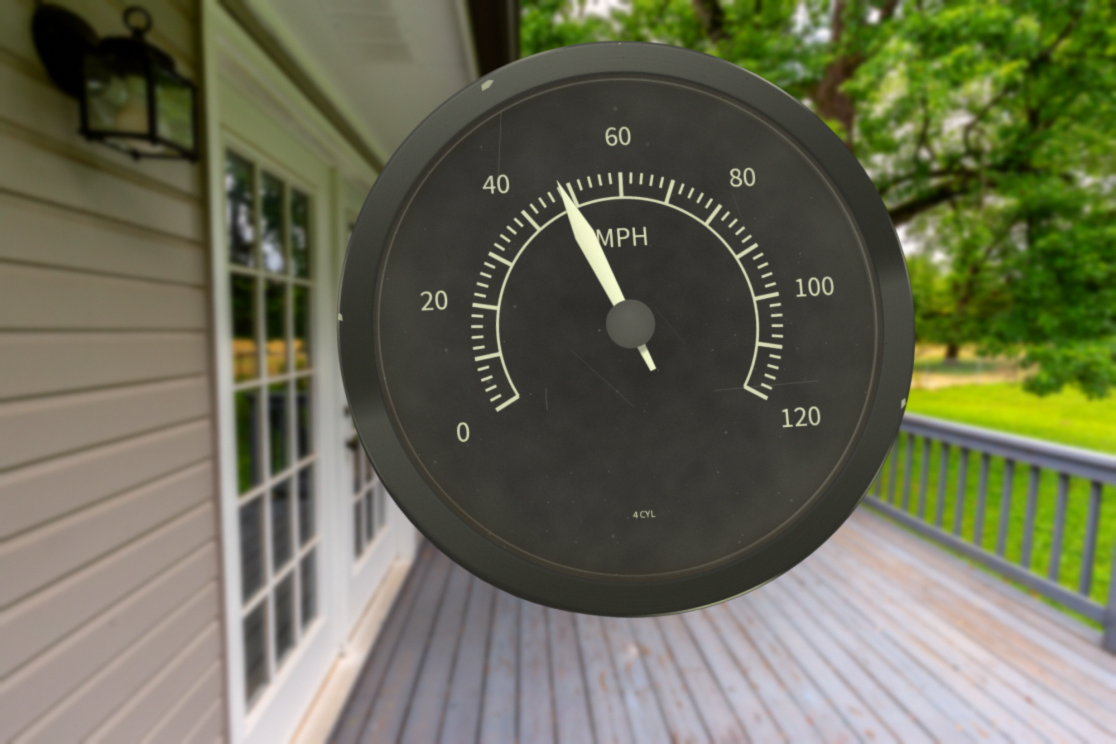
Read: 48 (mph)
